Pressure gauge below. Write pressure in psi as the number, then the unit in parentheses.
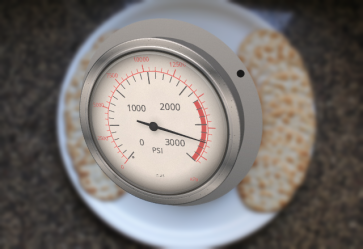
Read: 2700 (psi)
